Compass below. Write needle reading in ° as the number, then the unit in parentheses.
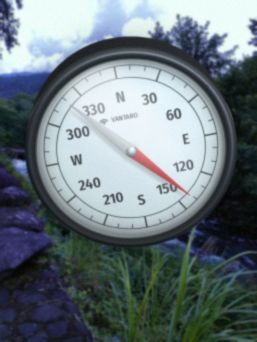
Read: 140 (°)
